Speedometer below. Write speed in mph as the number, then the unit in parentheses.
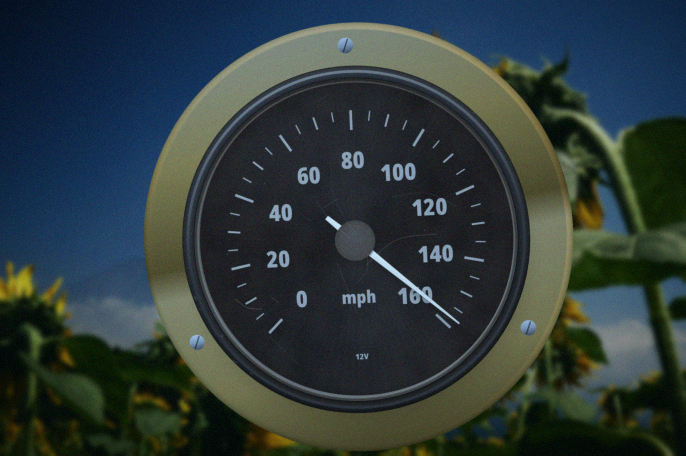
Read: 157.5 (mph)
